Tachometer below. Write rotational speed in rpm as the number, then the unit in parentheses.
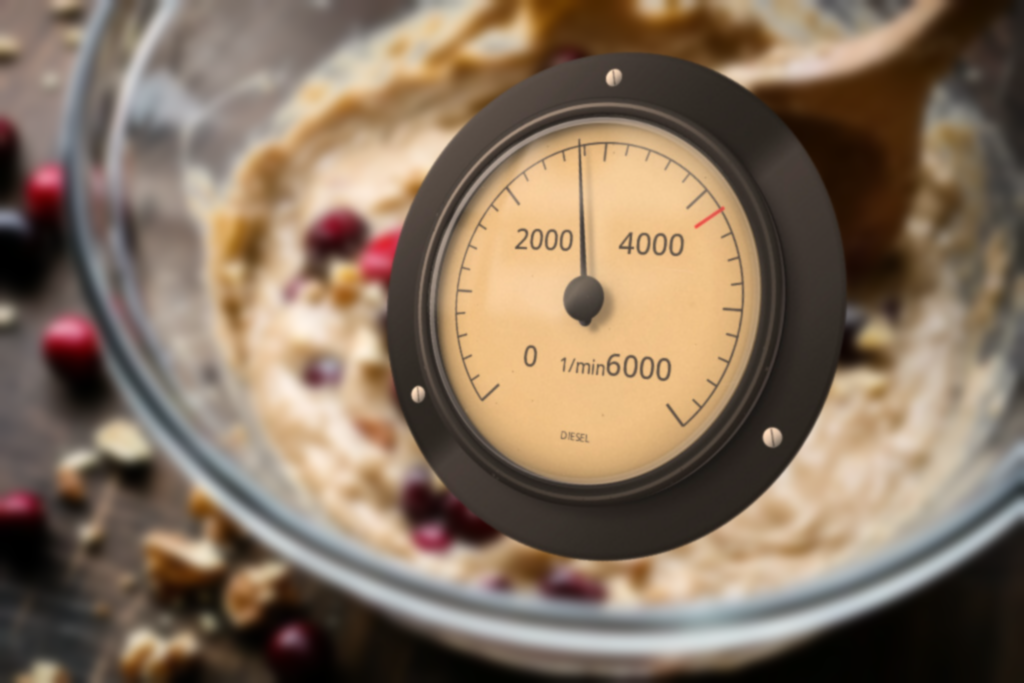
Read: 2800 (rpm)
